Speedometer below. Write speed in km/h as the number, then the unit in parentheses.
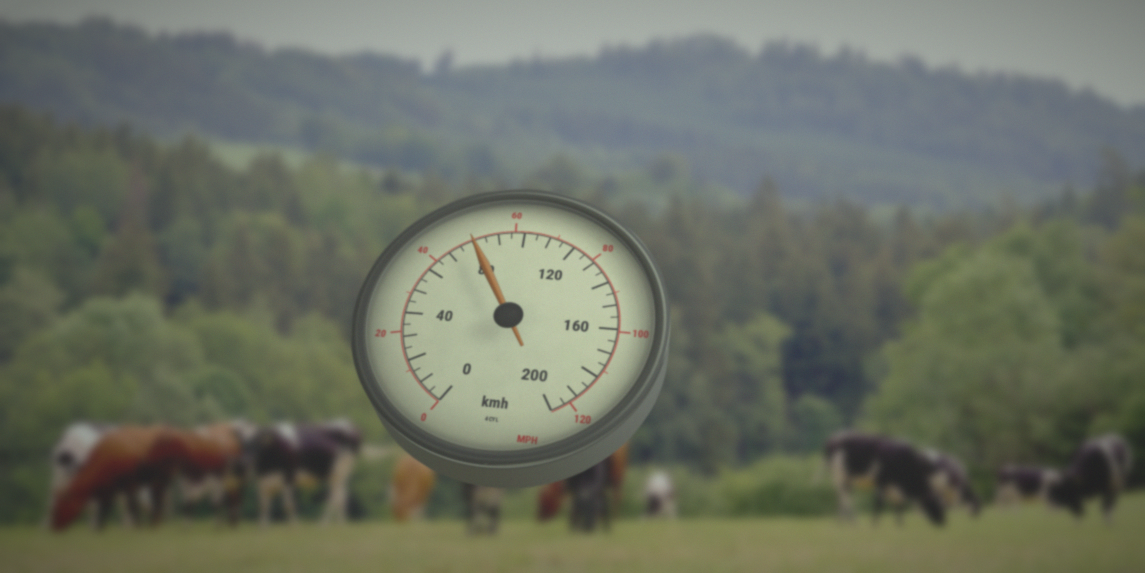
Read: 80 (km/h)
